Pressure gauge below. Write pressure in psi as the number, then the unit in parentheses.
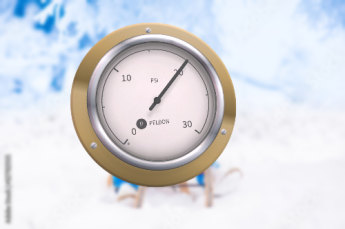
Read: 20 (psi)
